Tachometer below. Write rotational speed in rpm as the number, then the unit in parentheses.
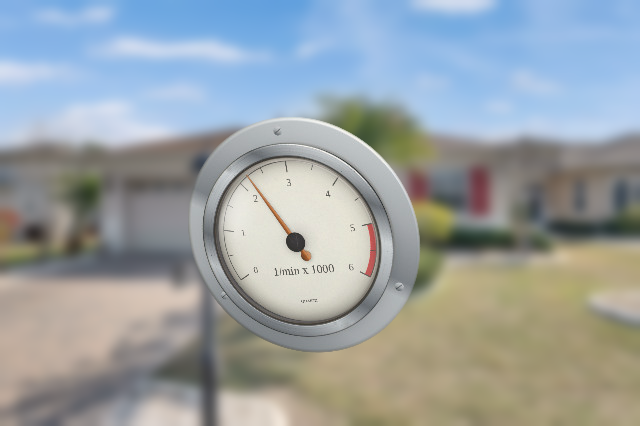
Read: 2250 (rpm)
